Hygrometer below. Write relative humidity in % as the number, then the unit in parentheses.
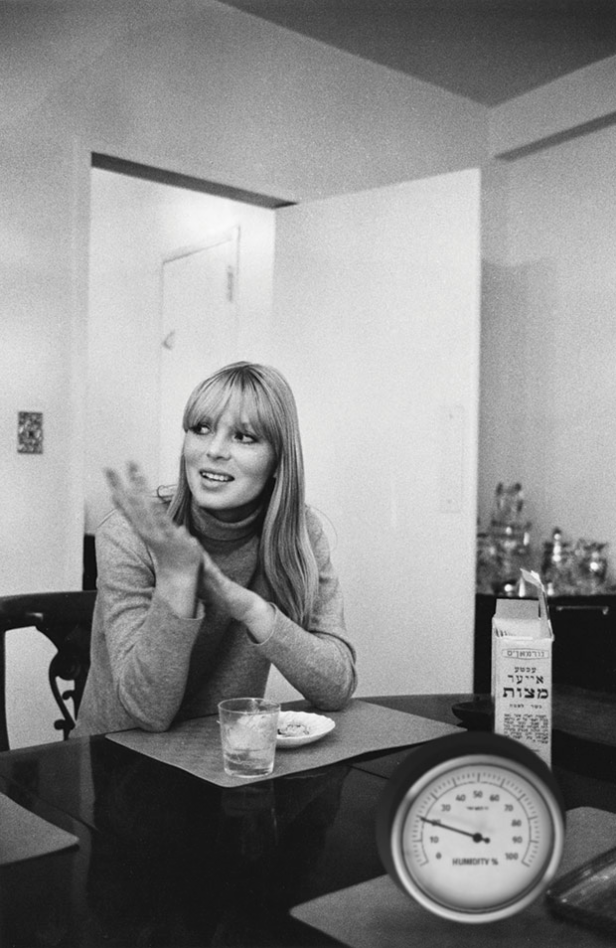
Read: 20 (%)
